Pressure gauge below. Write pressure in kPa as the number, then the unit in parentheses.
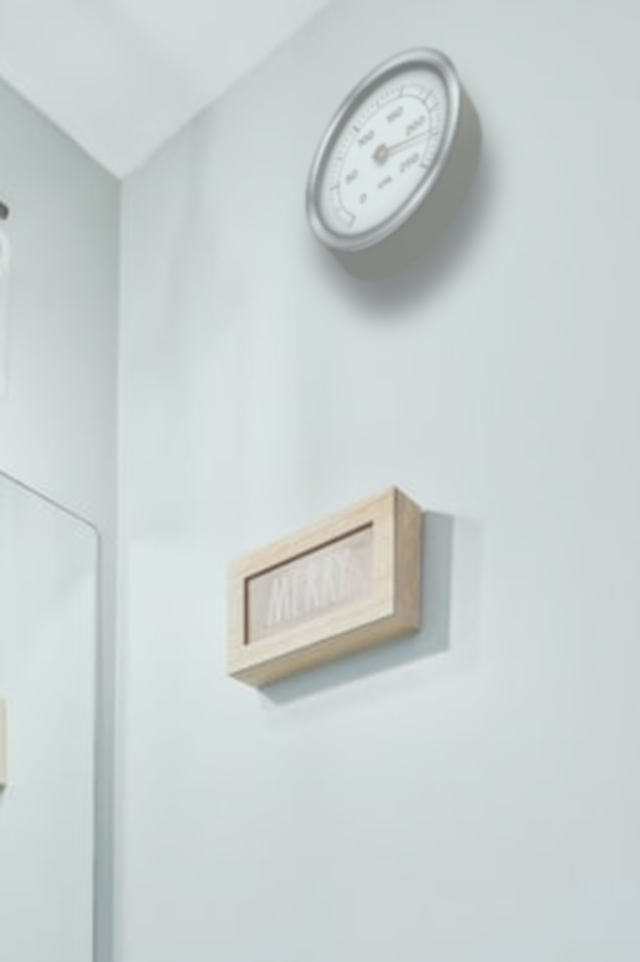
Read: 225 (kPa)
